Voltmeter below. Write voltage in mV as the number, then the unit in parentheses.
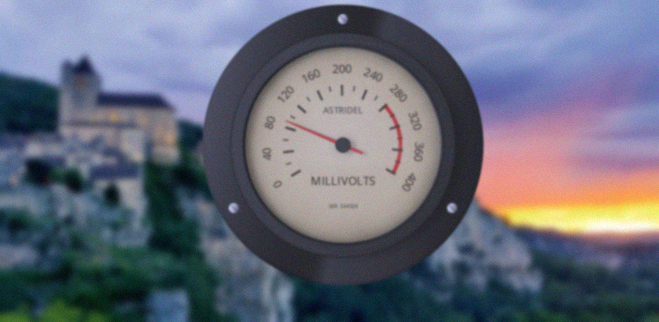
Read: 90 (mV)
